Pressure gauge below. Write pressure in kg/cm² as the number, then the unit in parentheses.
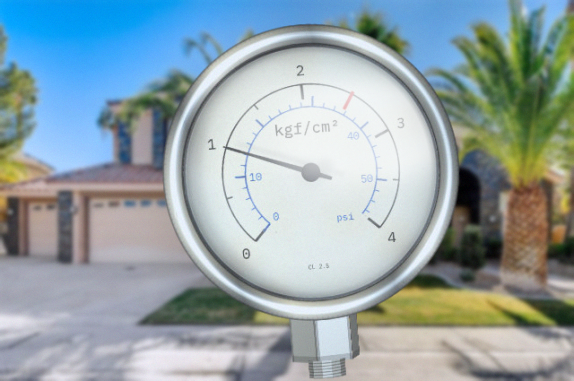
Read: 1 (kg/cm²)
